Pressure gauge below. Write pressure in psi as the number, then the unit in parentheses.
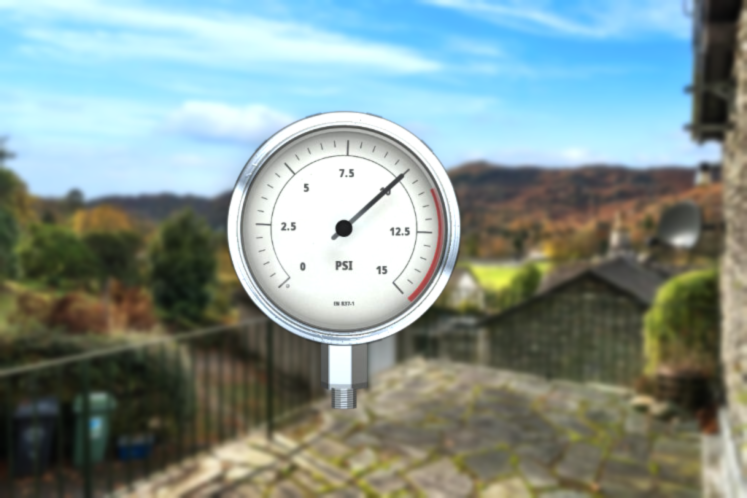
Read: 10 (psi)
